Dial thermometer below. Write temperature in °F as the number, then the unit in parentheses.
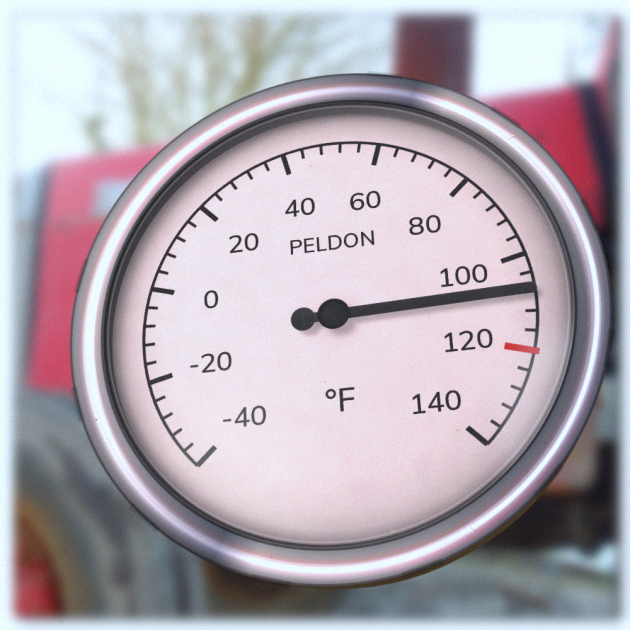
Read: 108 (°F)
